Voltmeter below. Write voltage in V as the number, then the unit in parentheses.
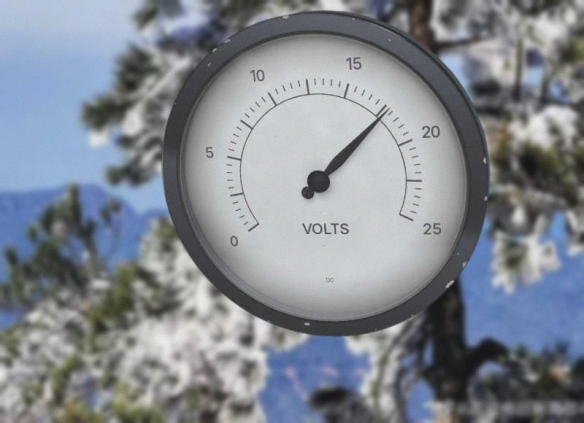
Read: 17.75 (V)
